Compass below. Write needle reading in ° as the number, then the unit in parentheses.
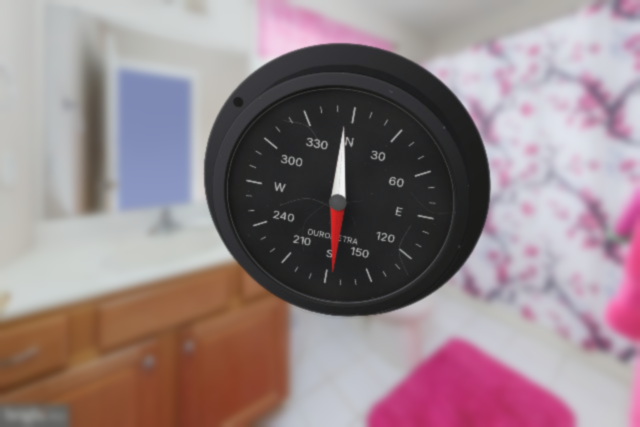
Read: 175 (°)
